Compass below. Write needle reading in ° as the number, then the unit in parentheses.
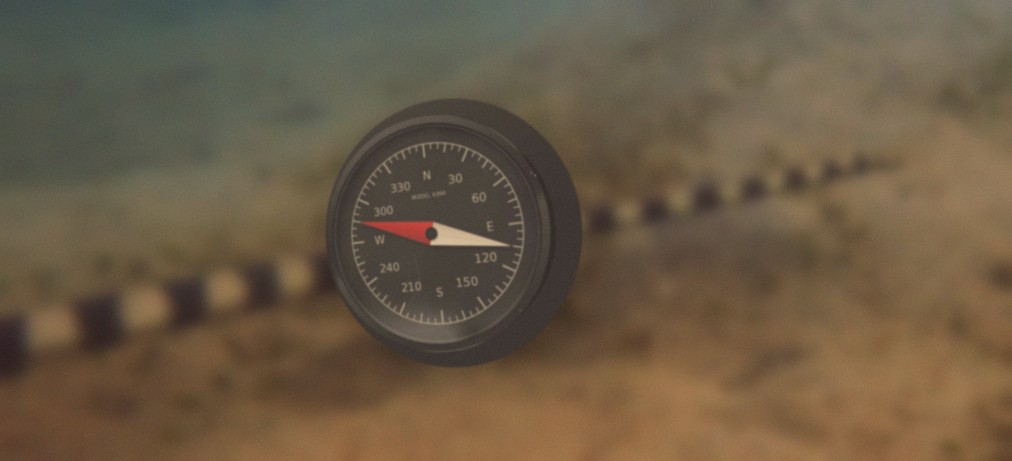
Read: 285 (°)
